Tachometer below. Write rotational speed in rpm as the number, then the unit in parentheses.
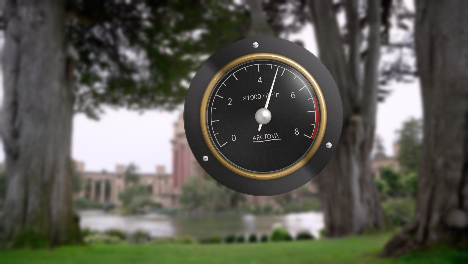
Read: 4750 (rpm)
